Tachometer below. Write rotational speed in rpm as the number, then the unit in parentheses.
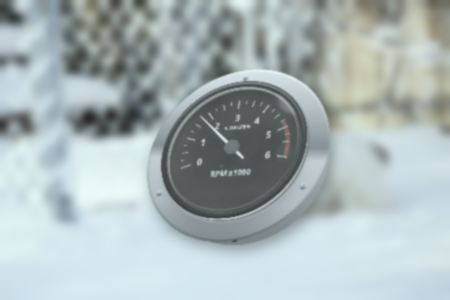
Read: 1750 (rpm)
